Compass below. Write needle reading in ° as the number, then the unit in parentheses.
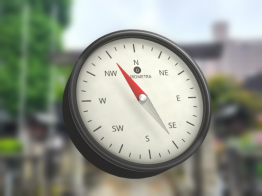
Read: 330 (°)
